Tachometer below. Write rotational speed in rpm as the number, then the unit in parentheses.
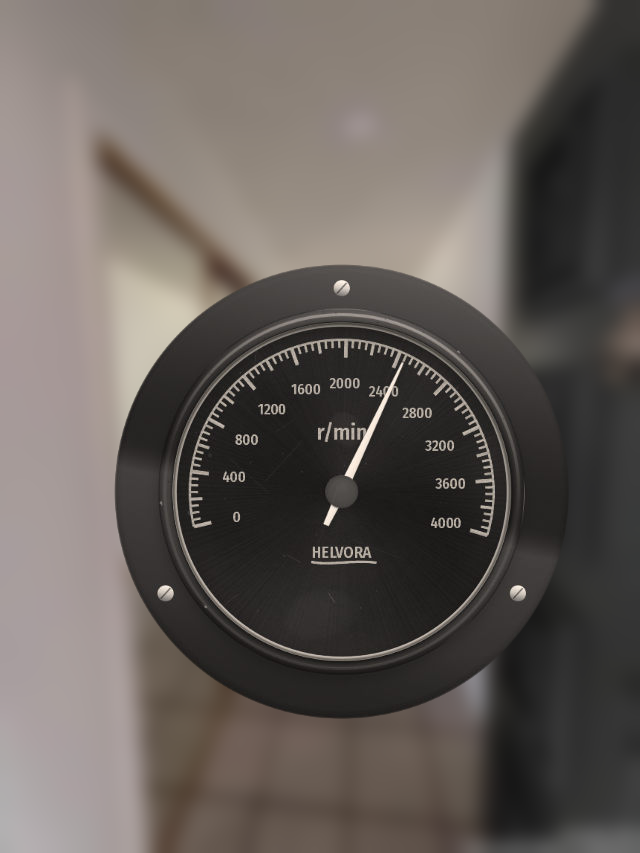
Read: 2450 (rpm)
